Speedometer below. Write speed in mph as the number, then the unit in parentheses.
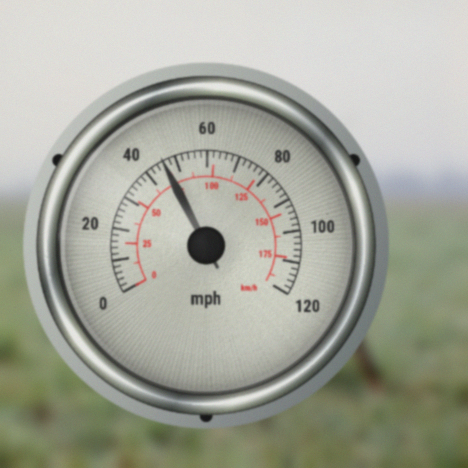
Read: 46 (mph)
